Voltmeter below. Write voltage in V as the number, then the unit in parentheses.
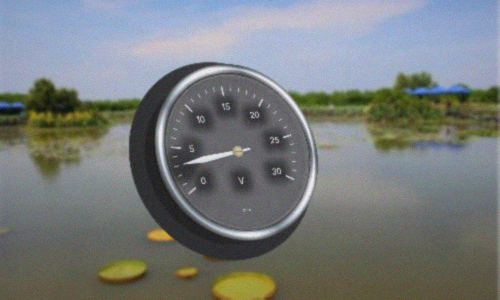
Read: 3 (V)
